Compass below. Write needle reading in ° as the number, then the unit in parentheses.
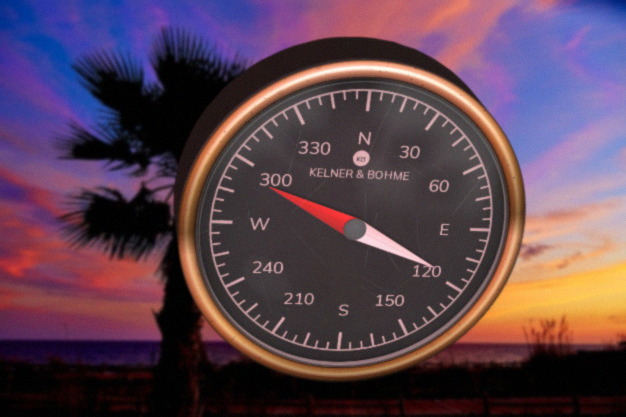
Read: 295 (°)
